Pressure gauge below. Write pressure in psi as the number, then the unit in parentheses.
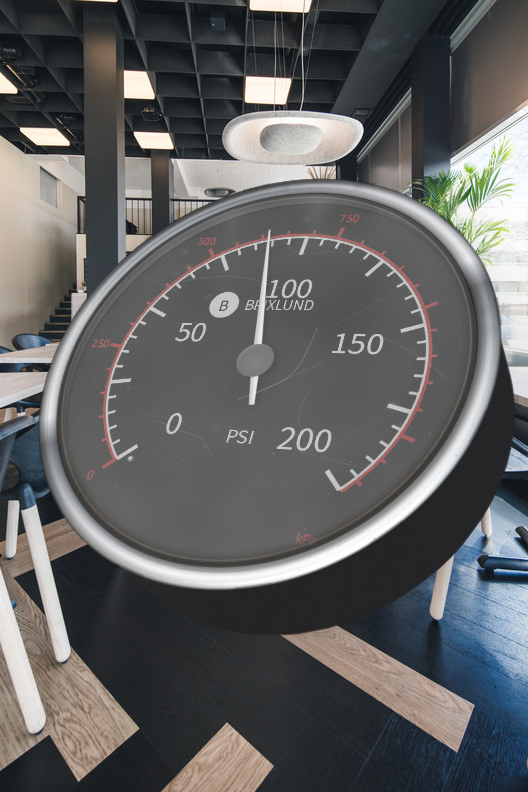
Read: 90 (psi)
